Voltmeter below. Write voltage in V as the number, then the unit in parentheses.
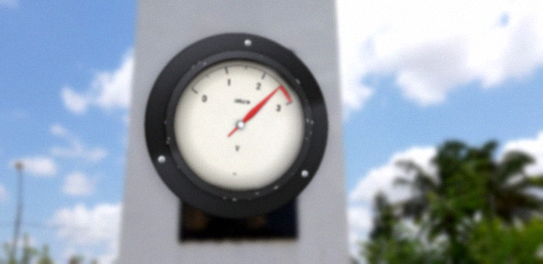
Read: 2.5 (V)
